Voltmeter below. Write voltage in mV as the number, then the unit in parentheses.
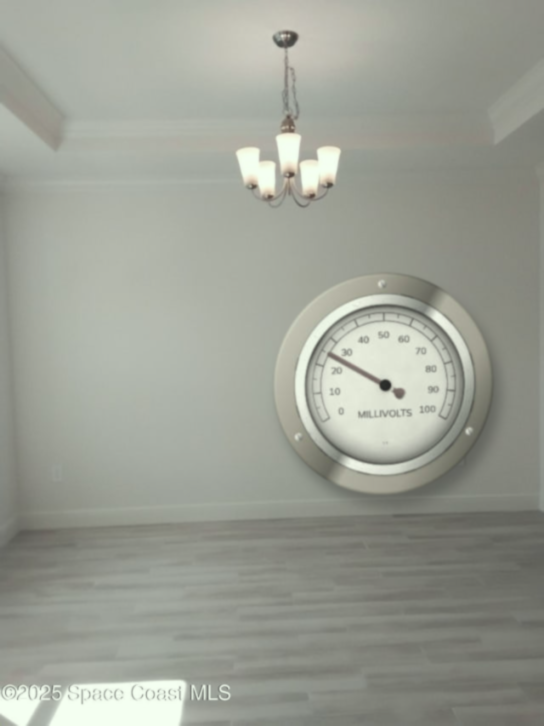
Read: 25 (mV)
